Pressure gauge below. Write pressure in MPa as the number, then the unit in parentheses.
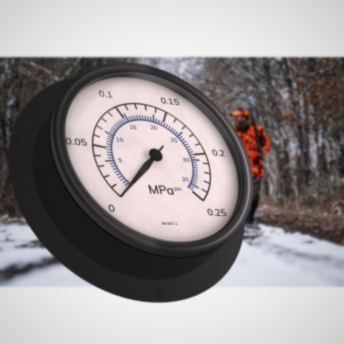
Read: 0 (MPa)
